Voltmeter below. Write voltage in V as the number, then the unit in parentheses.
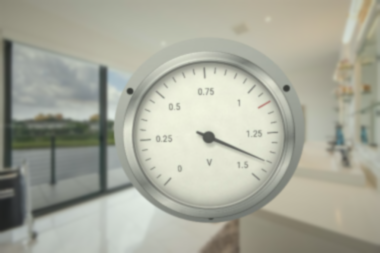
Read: 1.4 (V)
